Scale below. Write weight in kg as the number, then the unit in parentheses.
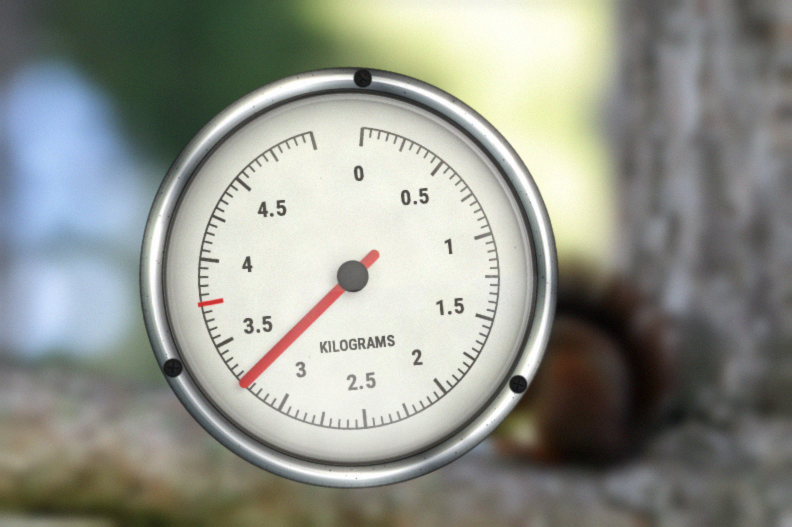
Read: 3.25 (kg)
